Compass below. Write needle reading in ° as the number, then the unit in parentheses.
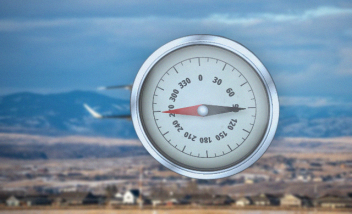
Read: 270 (°)
